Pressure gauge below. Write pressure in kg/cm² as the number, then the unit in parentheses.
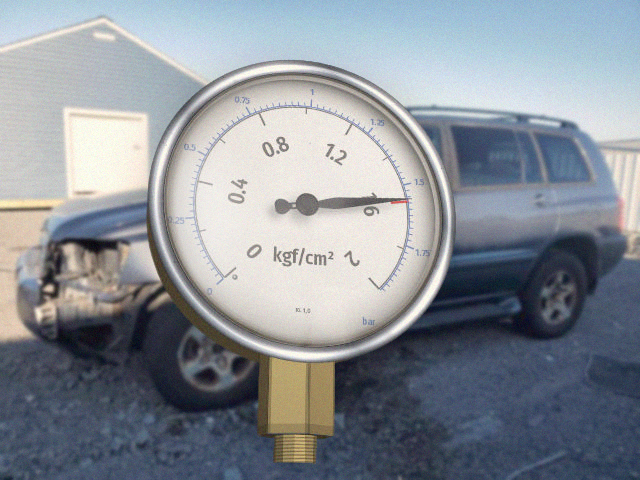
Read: 1.6 (kg/cm²)
